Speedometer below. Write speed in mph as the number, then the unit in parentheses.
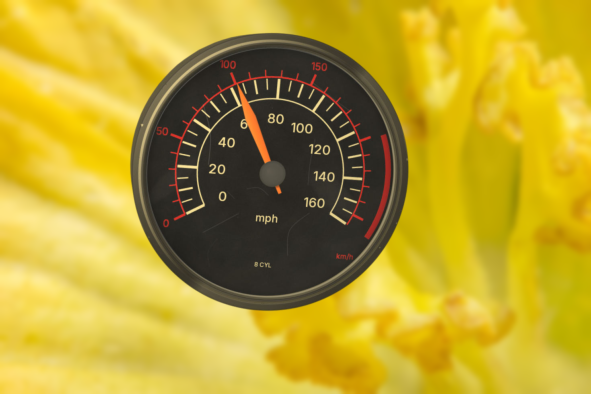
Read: 62.5 (mph)
